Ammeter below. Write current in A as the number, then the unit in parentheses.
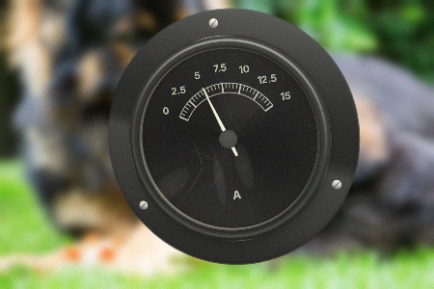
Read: 5 (A)
